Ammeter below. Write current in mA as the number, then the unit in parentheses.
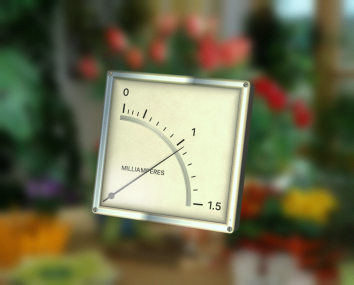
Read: 1.05 (mA)
